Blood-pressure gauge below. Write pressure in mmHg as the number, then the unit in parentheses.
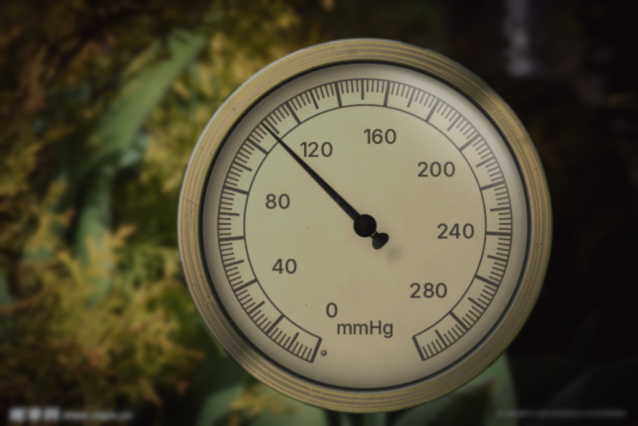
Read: 108 (mmHg)
